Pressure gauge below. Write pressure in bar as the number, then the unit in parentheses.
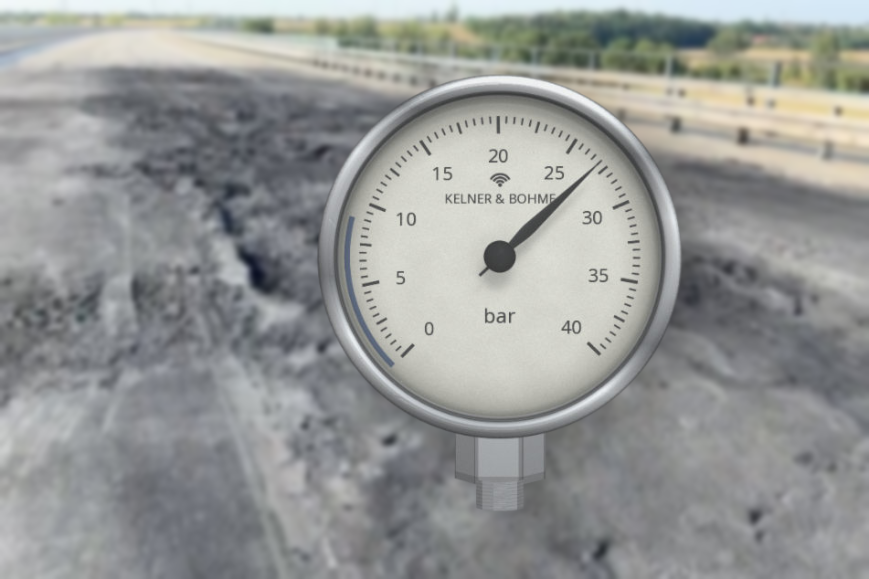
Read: 27 (bar)
